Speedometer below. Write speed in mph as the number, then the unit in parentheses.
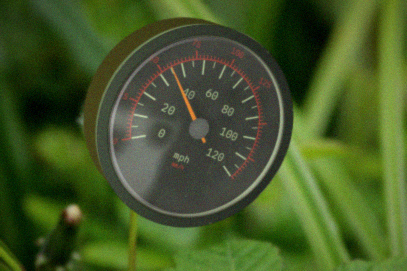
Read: 35 (mph)
